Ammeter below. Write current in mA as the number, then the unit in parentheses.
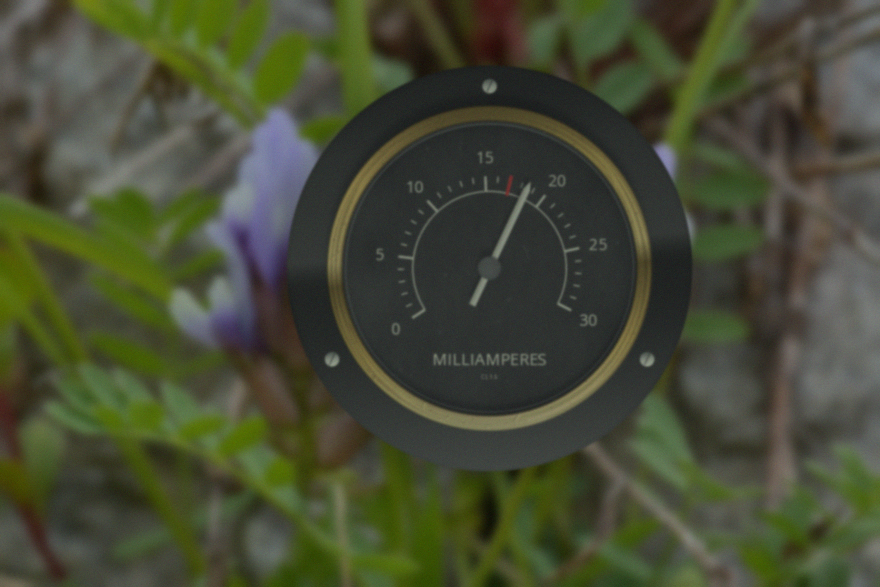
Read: 18.5 (mA)
